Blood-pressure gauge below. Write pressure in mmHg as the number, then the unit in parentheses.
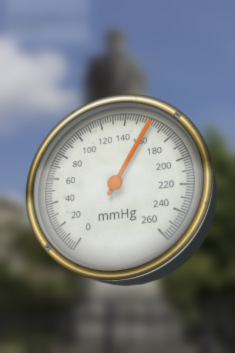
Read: 160 (mmHg)
